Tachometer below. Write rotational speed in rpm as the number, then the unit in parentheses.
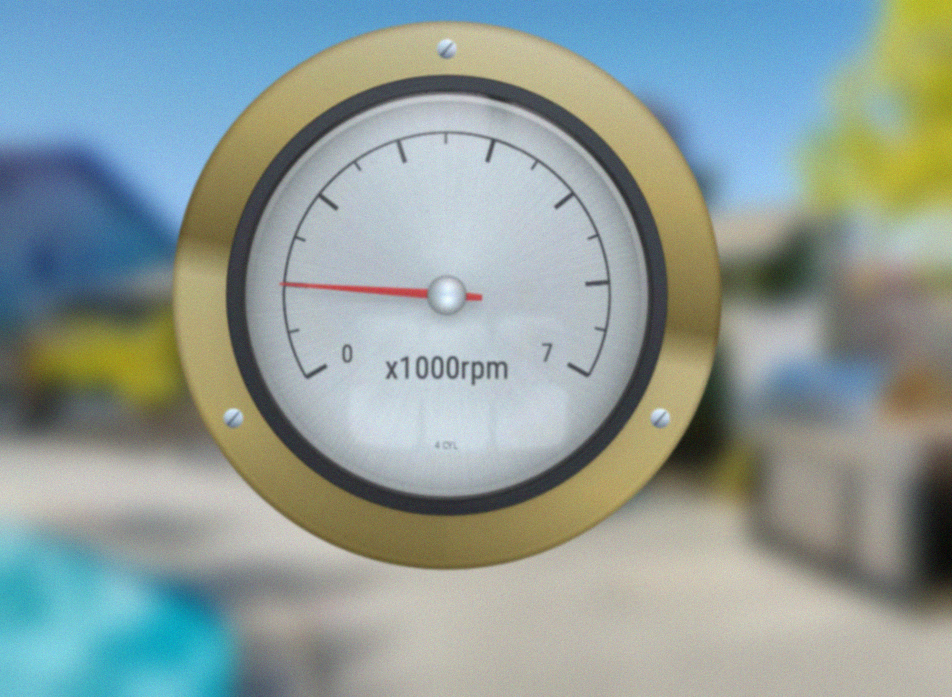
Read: 1000 (rpm)
